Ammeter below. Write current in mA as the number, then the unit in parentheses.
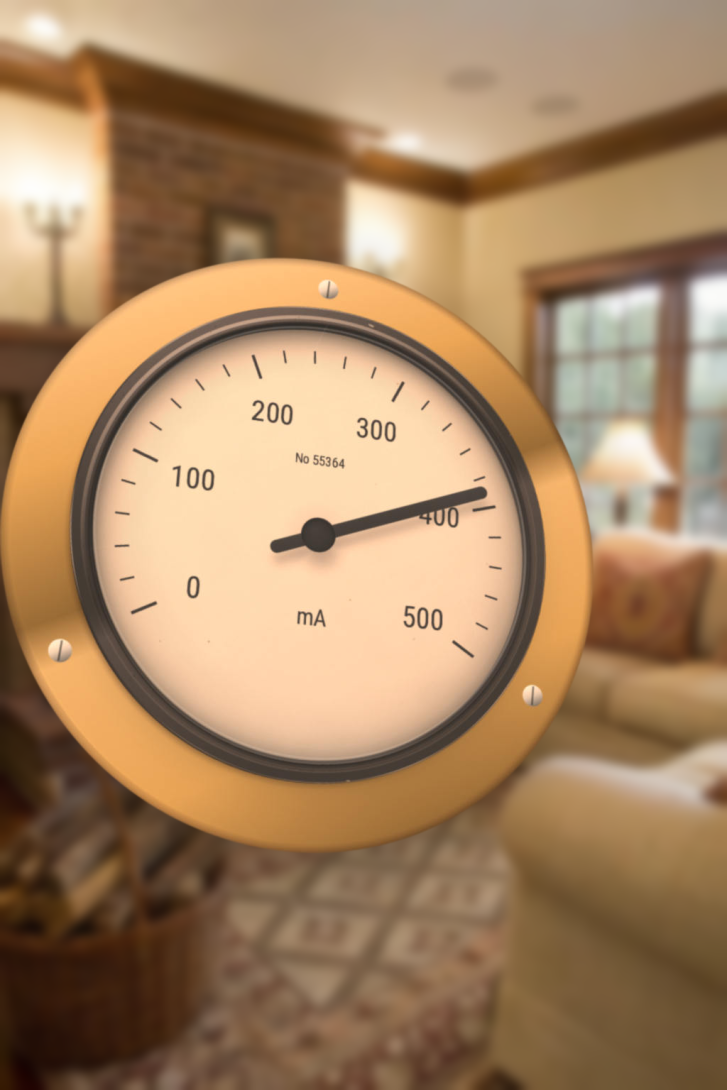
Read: 390 (mA)
